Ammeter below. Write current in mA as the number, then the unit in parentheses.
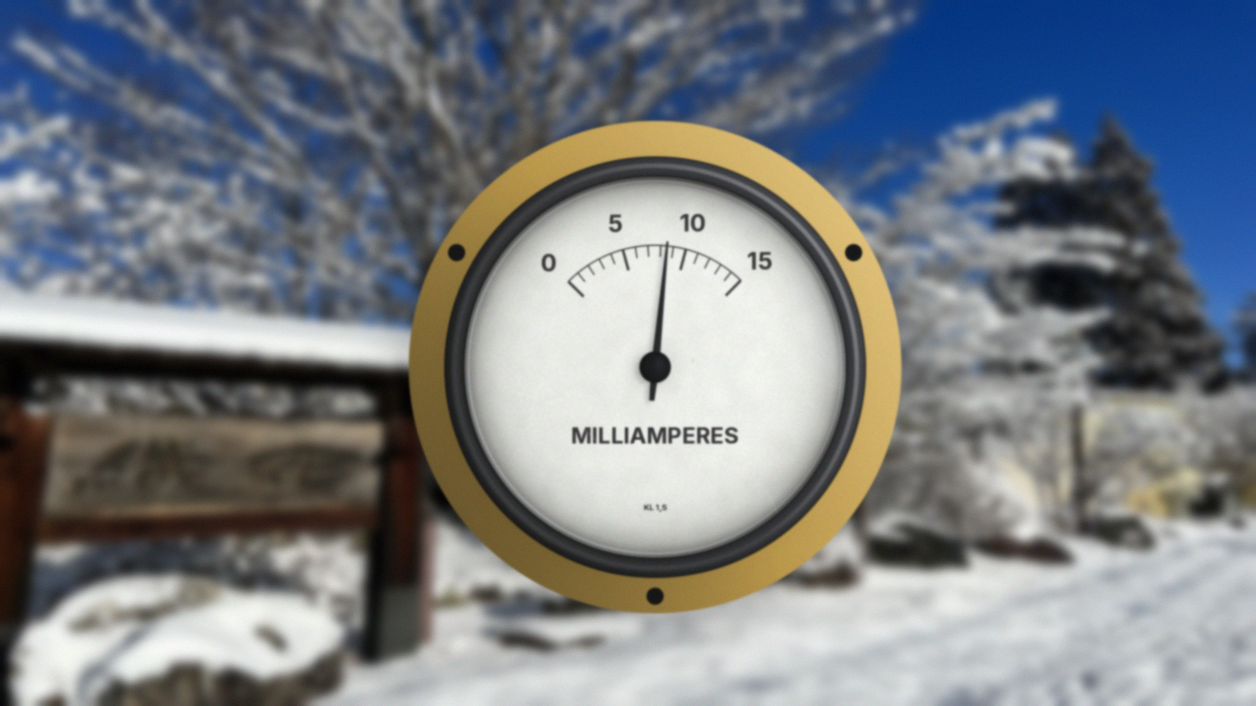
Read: 8.5 (mA)
